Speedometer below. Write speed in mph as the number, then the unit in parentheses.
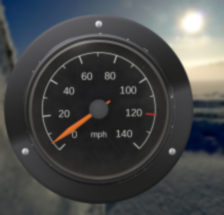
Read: 5 (mph)
